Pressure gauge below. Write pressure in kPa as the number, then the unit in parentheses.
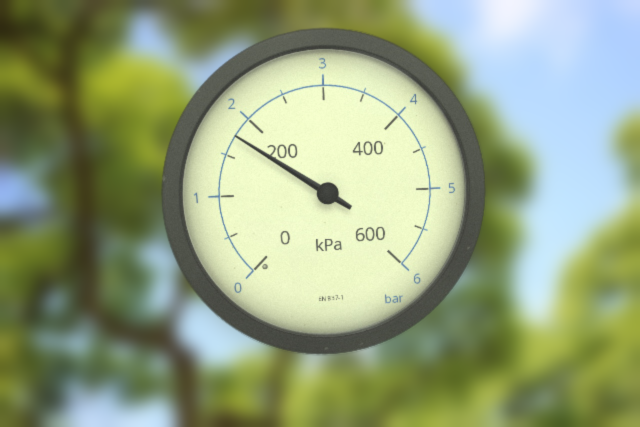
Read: 175 (kPa)
